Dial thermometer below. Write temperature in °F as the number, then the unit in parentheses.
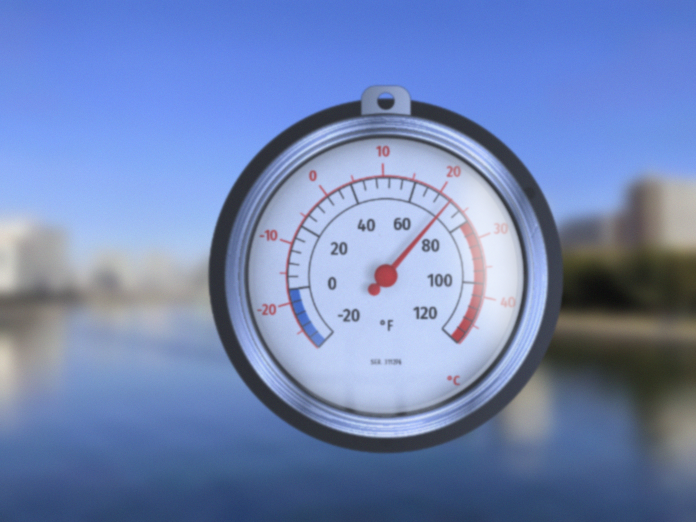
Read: 72 (°F)
